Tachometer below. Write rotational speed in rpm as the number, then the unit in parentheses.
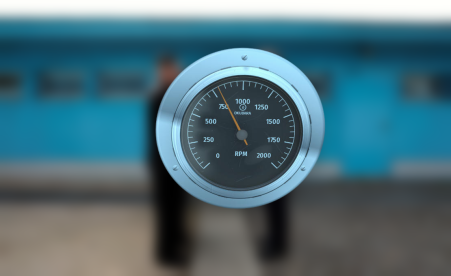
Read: 800 (rpm)
